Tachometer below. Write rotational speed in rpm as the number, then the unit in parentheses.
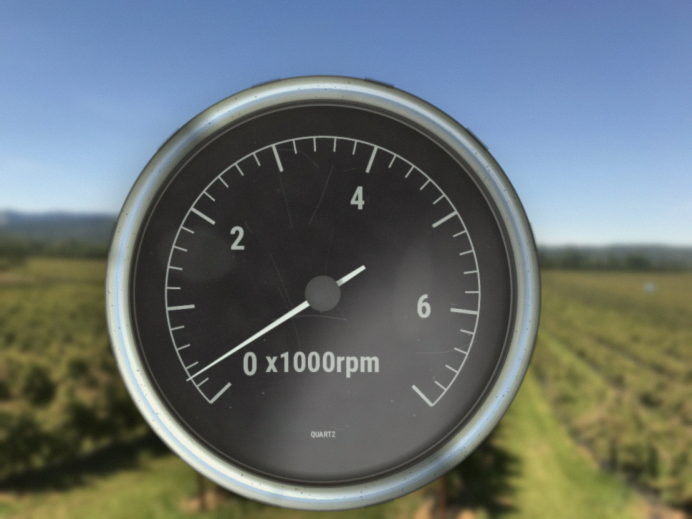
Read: 300 (rpm)
